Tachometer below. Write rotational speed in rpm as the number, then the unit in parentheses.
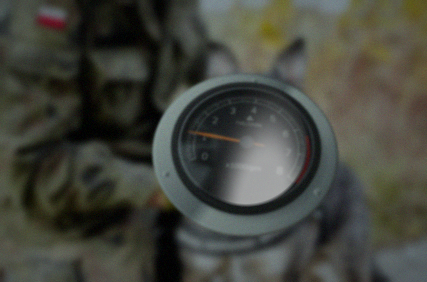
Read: 1000 (rpm)
